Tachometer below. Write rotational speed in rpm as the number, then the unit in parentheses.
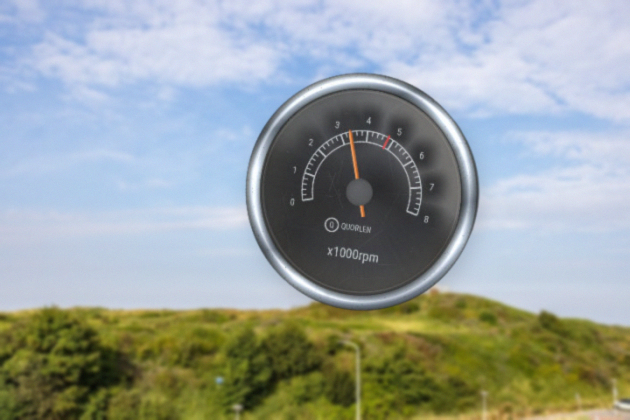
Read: 3400 (rpm)
